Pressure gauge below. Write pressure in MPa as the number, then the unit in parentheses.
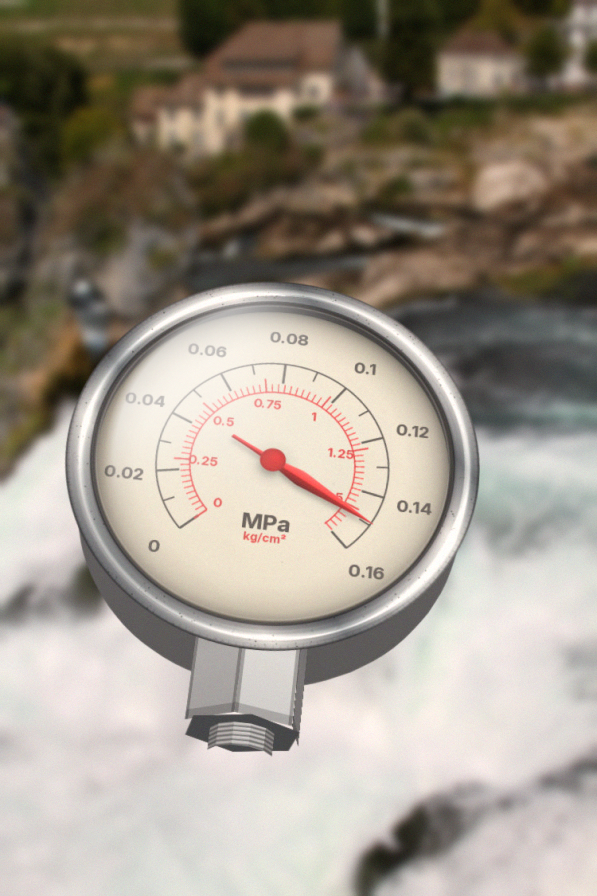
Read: 0.15 (MPa)
